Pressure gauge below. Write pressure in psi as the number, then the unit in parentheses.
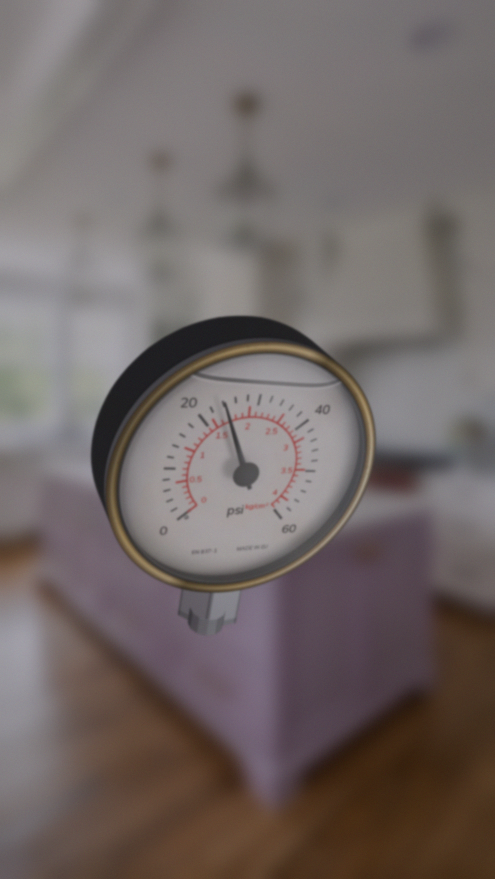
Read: 24 (psi)
